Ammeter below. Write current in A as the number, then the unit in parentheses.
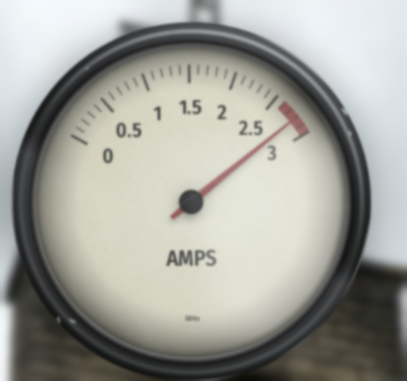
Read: 2.8 (A)
